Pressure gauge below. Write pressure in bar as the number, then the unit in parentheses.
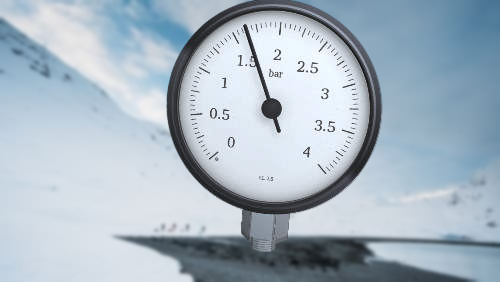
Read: 1.65 (bar)
